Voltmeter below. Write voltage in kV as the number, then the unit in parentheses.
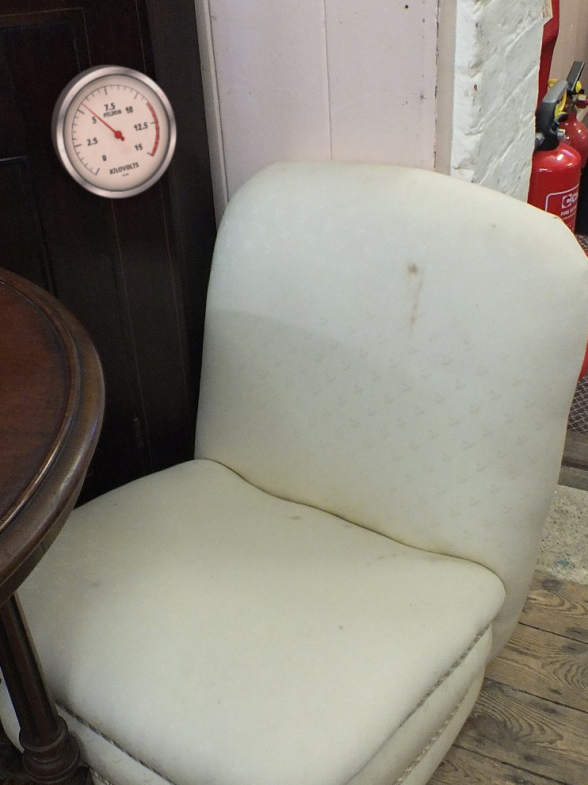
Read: 5.5 (kV)
